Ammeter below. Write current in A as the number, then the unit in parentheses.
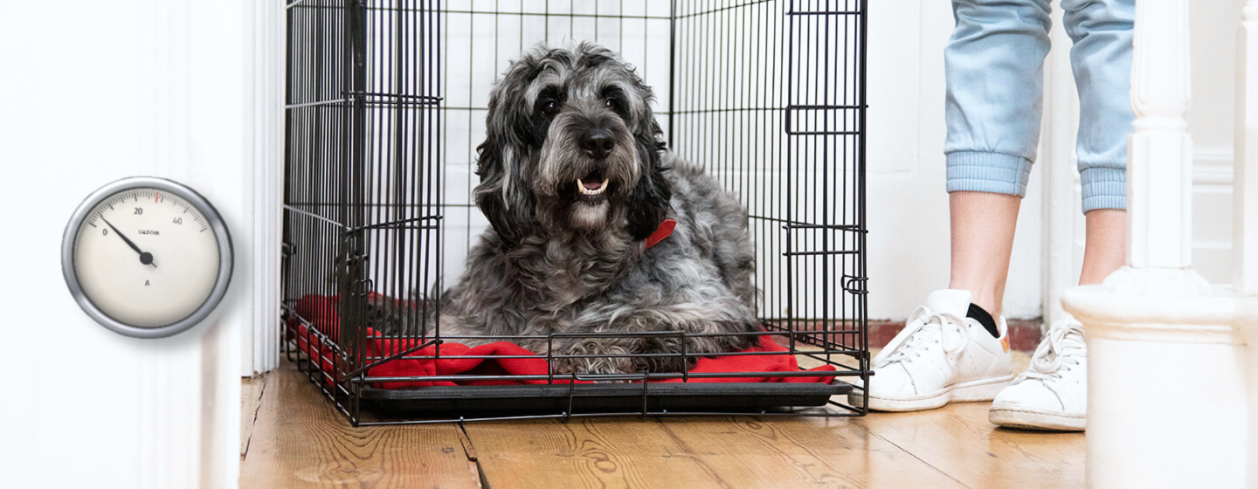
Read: 5 (A)
